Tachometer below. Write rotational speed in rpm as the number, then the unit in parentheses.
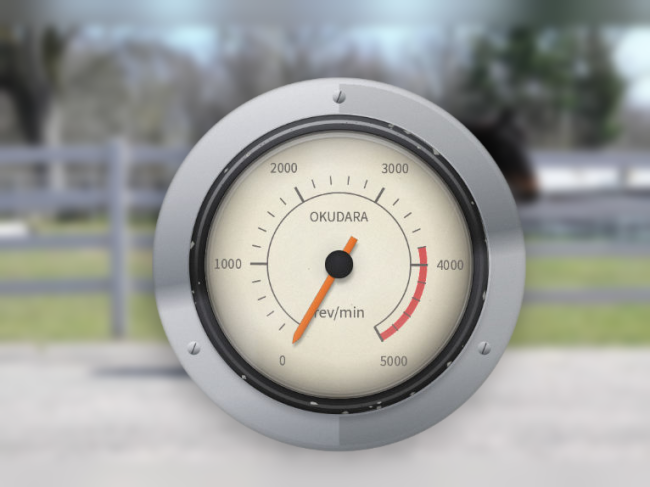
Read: 0 (rpm)
